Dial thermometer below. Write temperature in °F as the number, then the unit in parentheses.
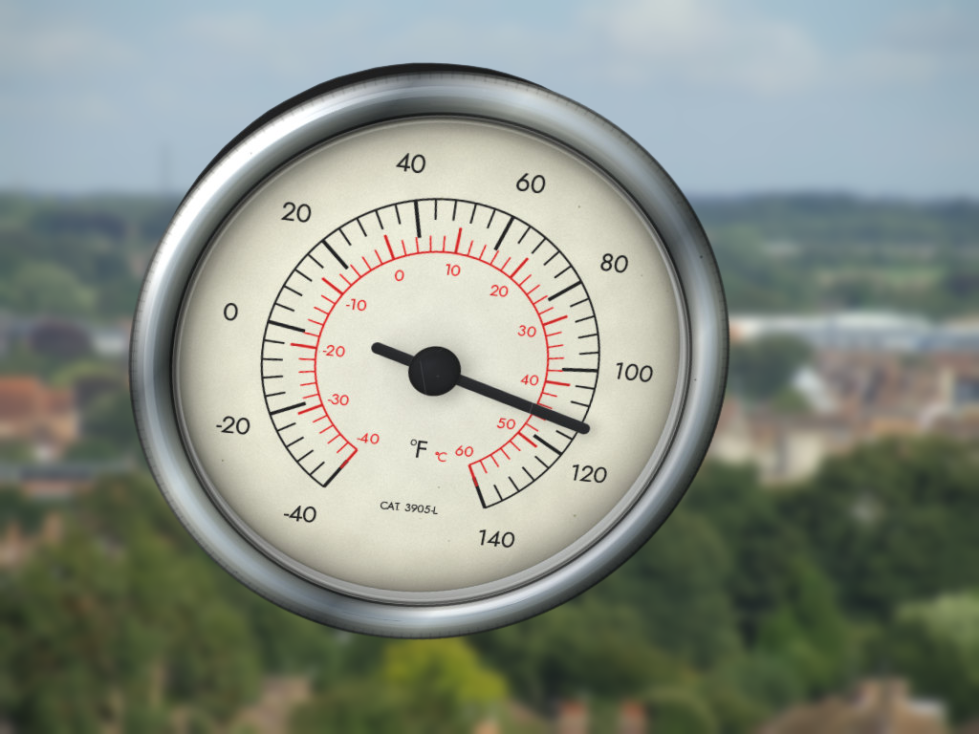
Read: 112 (°F)
